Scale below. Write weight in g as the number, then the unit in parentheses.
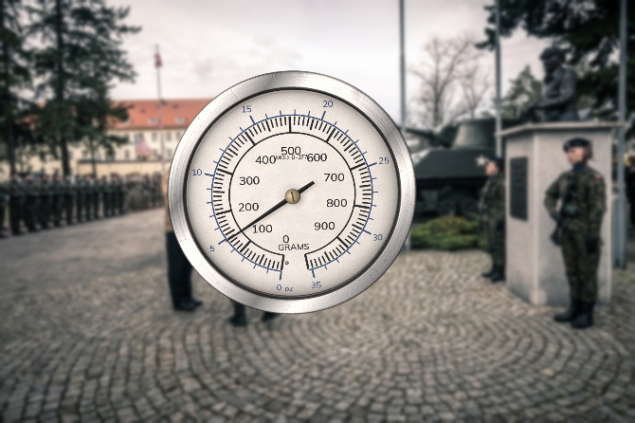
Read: 140 (g)
